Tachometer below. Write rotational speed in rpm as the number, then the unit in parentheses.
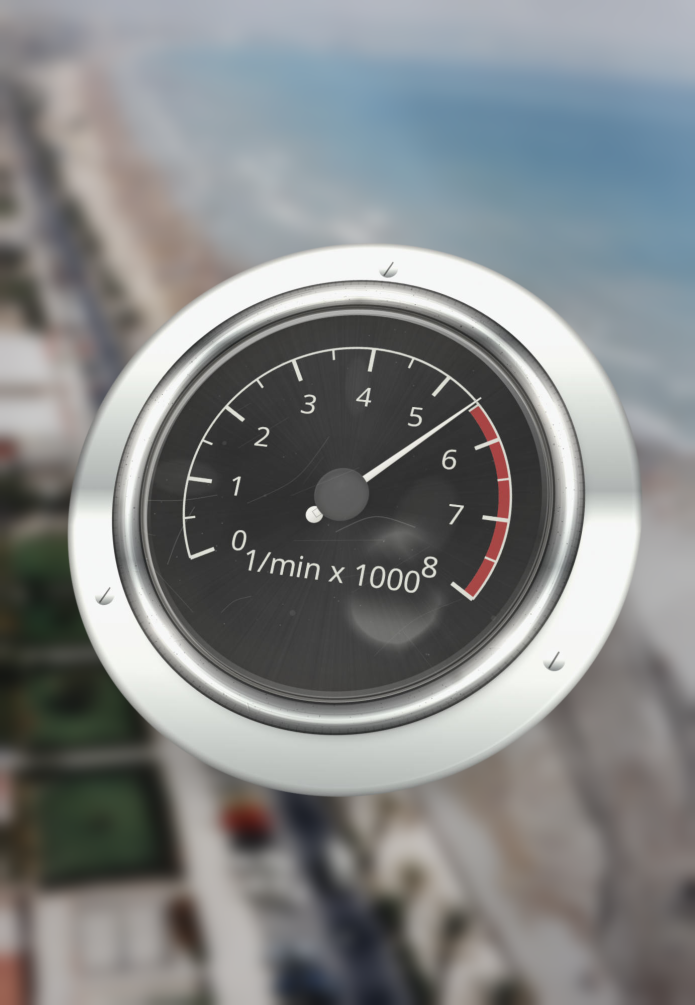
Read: 5500 (rpm)
